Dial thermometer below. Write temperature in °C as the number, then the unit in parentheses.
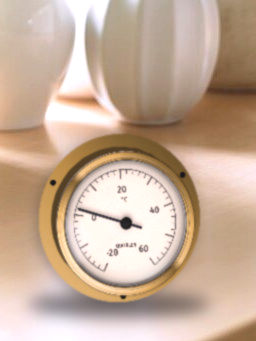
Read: 2 (°C)
